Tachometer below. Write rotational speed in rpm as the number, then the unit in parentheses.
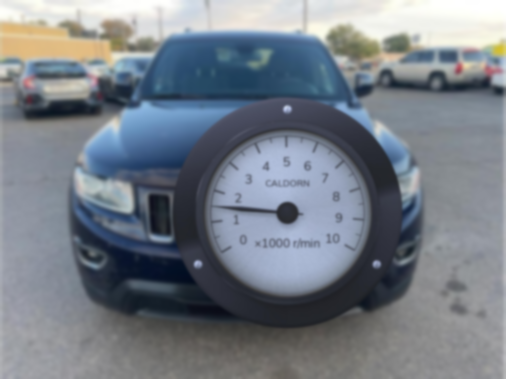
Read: 1500 (rpm)
